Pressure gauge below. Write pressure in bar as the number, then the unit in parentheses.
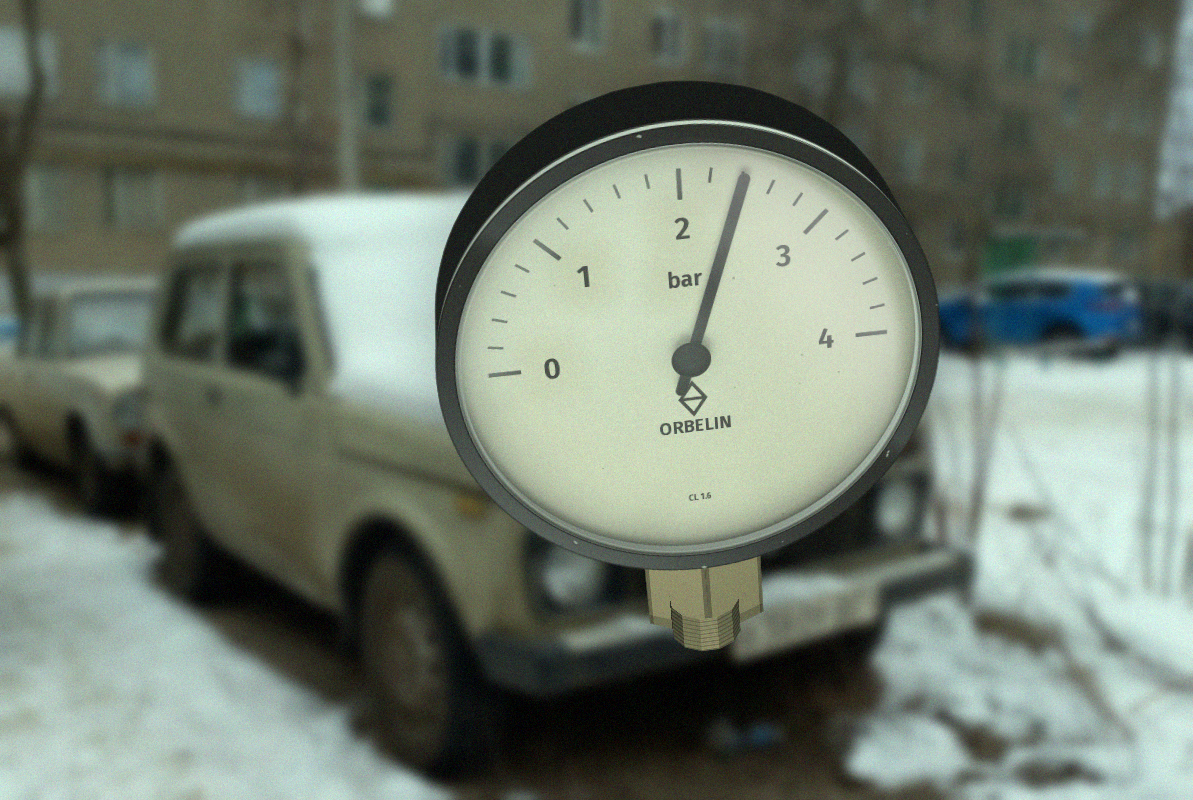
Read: 2.4 (bar)
